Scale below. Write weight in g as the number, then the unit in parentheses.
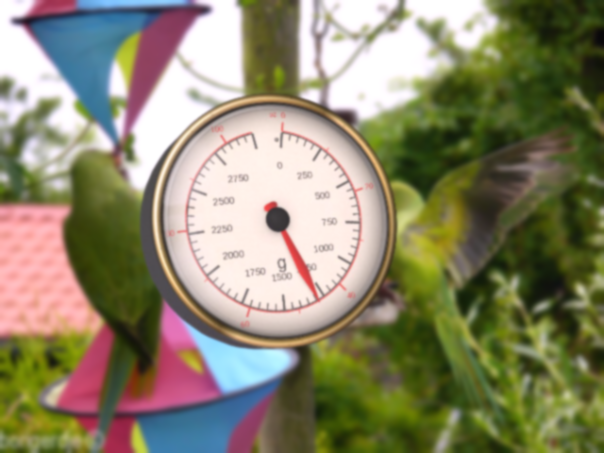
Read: 1300 (g)
